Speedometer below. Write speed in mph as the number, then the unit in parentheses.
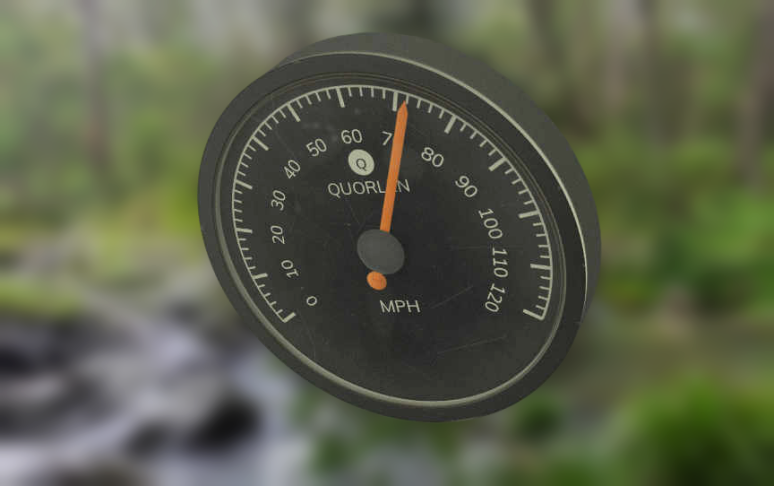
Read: 72 (mph)
